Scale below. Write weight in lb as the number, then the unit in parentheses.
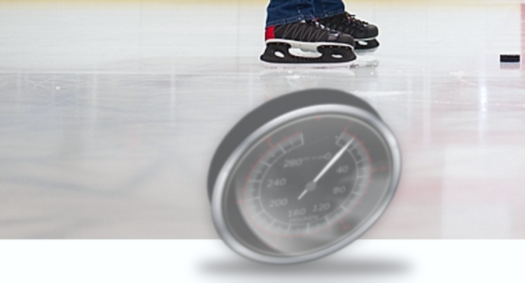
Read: 10 (lb)
